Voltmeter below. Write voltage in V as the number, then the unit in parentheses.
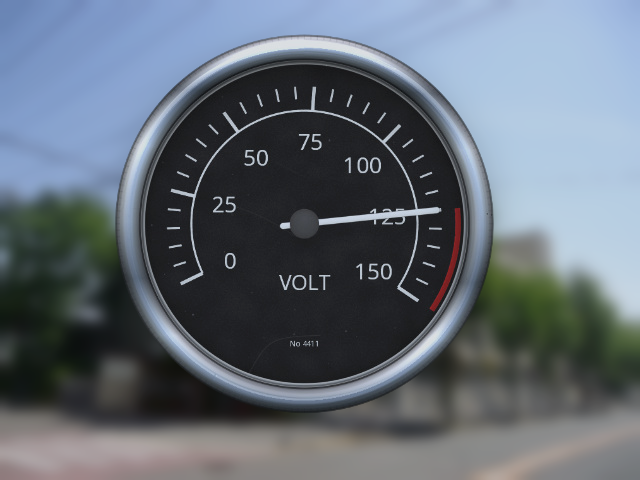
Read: 125 (V)
